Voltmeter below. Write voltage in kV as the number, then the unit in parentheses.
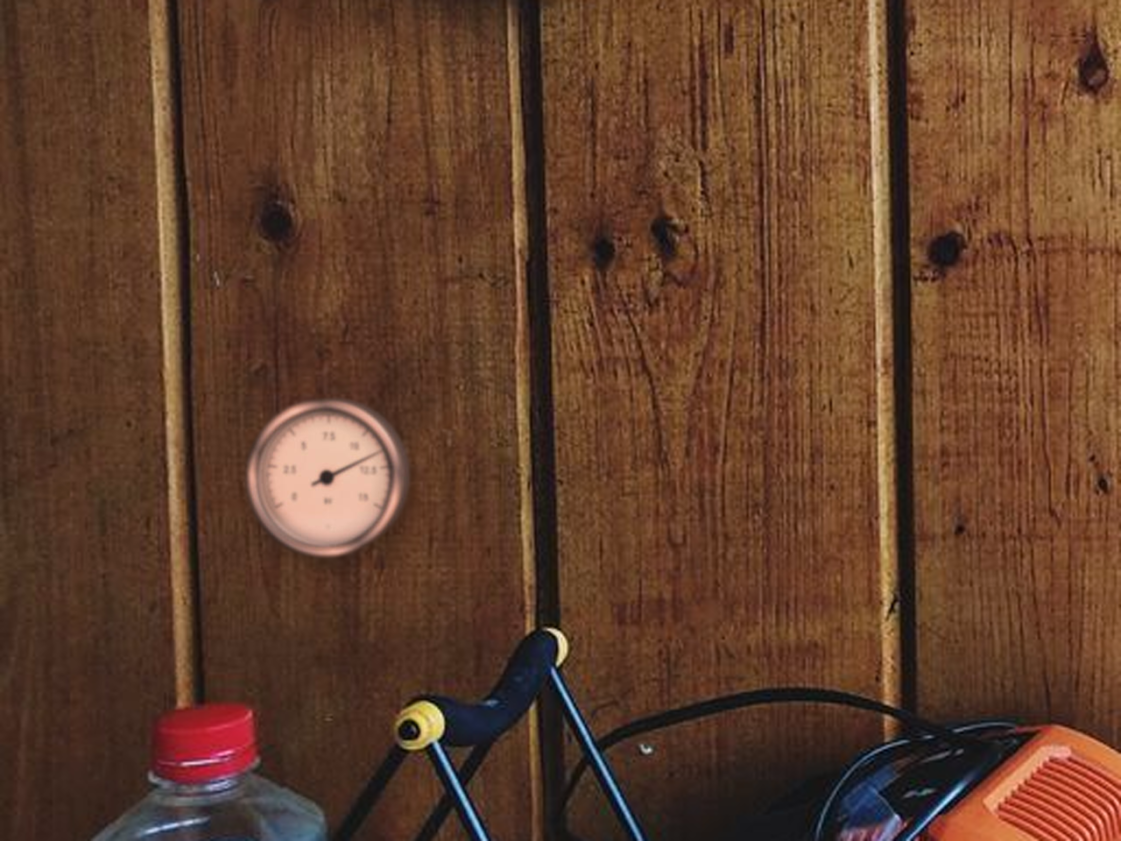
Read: 11.5 (kV)
